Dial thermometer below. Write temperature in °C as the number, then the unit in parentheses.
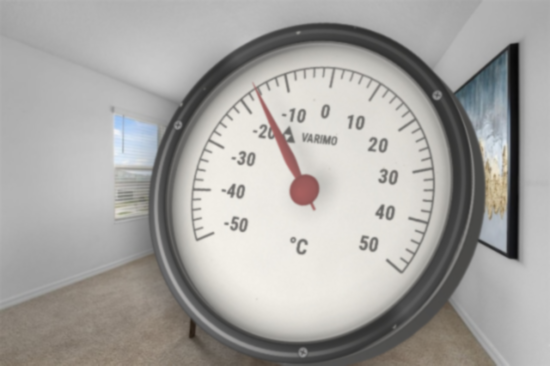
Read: -16 (°C)
